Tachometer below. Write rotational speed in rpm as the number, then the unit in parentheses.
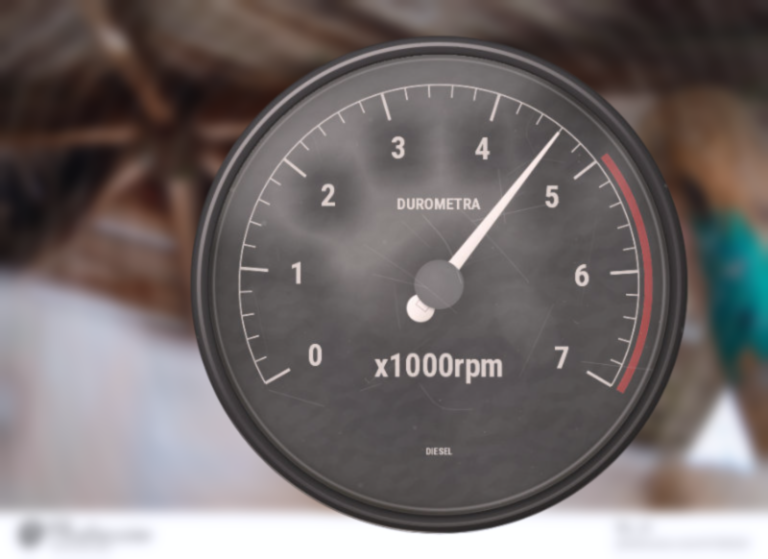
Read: 4600 (rpm)
